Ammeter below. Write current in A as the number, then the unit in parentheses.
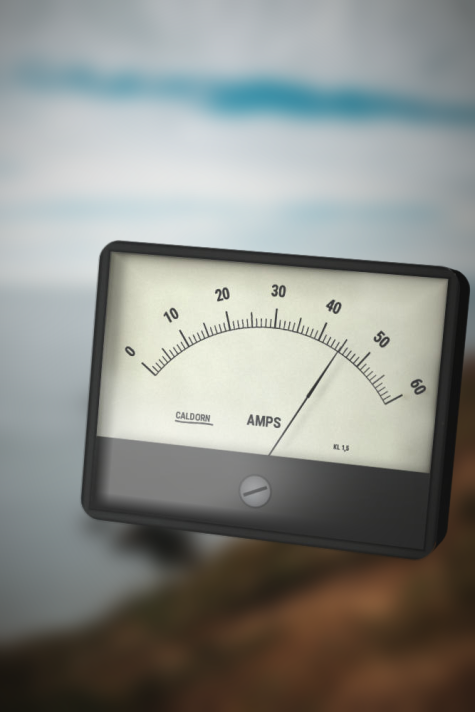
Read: 45 (A)
